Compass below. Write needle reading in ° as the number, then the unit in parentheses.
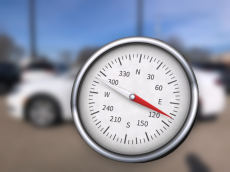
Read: 110 (°)
